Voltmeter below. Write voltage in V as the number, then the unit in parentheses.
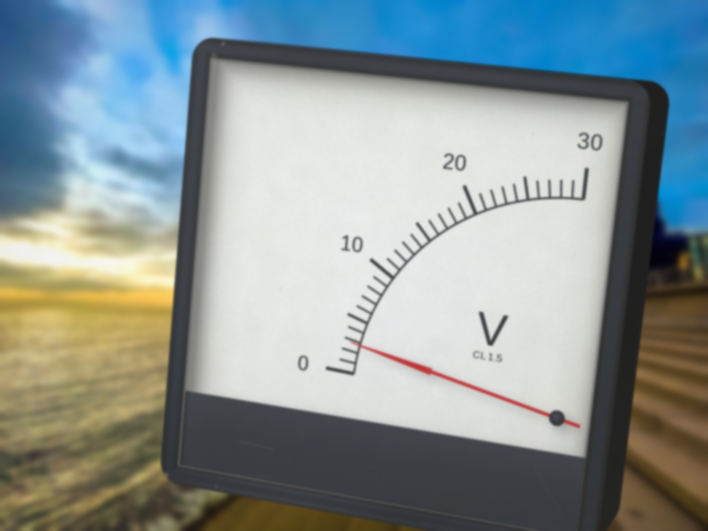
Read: 3 (V)
